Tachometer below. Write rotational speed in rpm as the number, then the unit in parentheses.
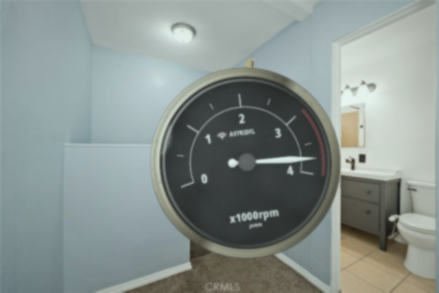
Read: 3750 (rpm)
